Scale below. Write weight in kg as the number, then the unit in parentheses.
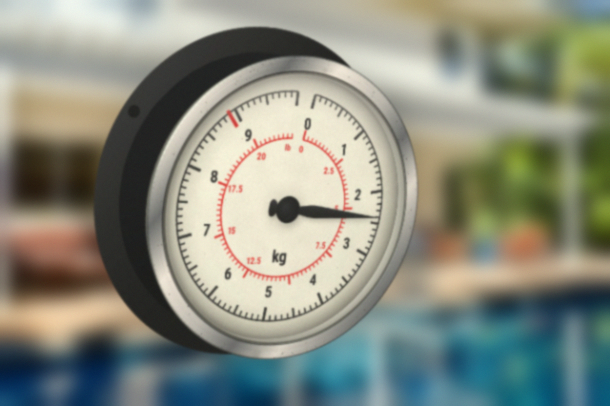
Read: 2.4 (kg)
